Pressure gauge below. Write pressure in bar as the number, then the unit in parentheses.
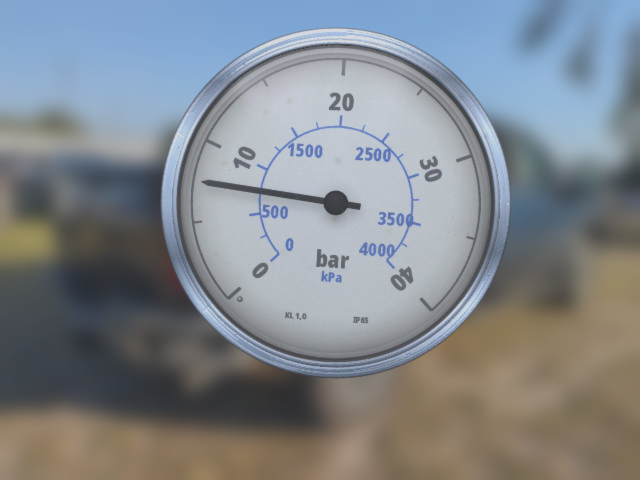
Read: 7.5 (bar)
